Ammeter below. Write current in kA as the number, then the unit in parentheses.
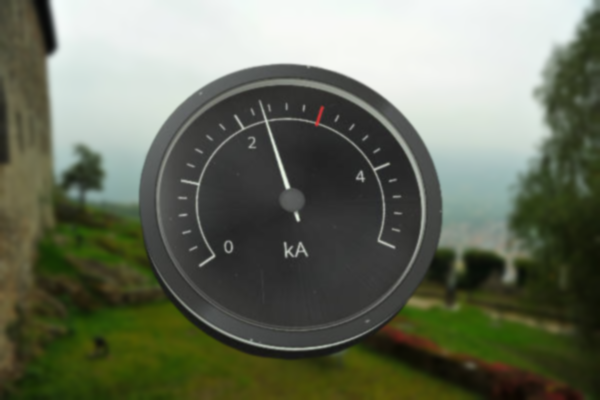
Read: 2.3 (kA)
